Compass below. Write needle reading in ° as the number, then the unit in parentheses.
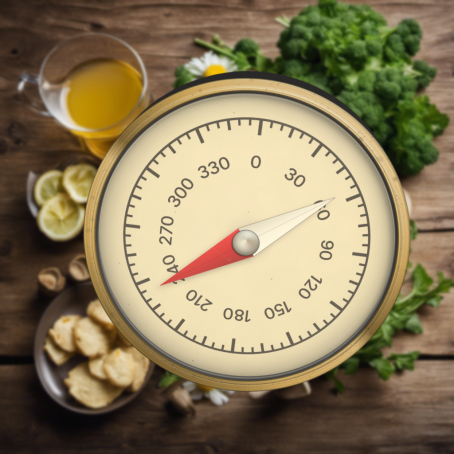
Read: 235 (°)
